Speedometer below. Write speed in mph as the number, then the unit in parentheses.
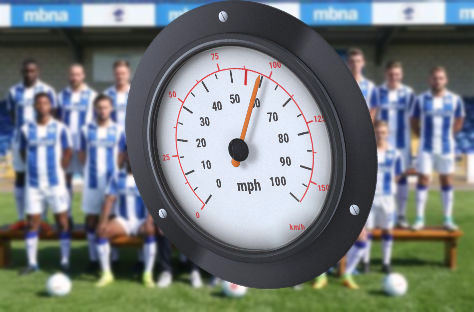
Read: 60 (mph)
